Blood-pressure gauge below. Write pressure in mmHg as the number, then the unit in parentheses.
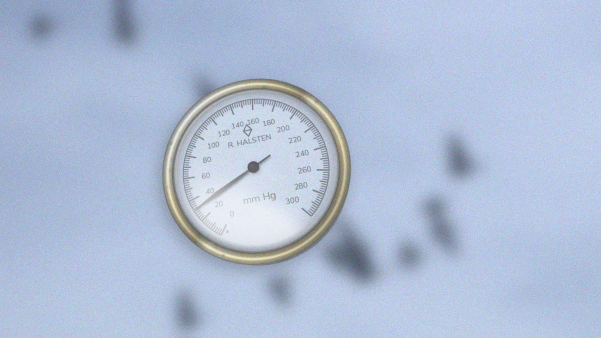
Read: 30 (mmHg)
